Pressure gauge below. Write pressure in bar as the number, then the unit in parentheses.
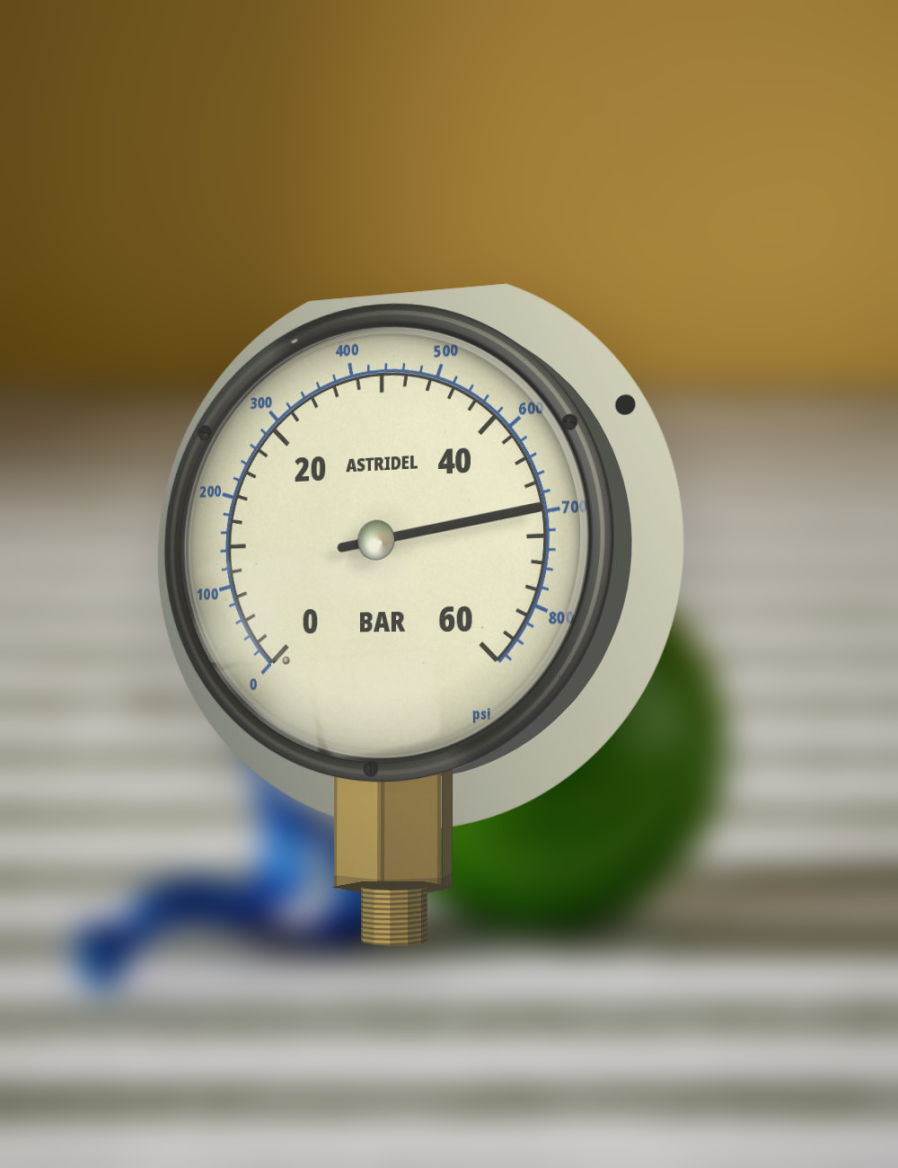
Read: 48 (bar)
